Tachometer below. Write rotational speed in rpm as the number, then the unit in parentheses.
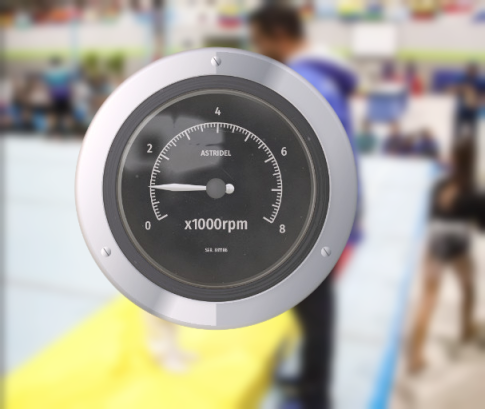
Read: 1000 (rpm)
